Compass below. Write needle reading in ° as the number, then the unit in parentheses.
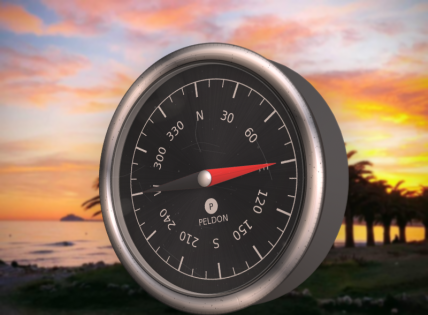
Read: 90 (°)
